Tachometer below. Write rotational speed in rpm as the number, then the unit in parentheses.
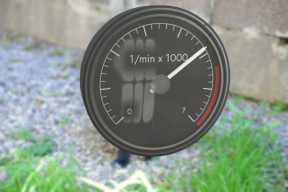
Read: 4800 (rpm)
